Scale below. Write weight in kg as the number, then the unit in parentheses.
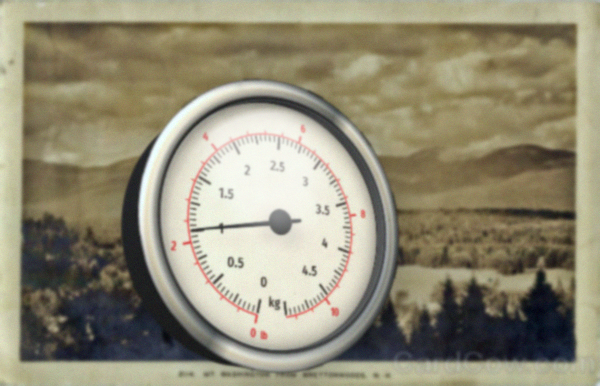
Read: 1 (kg)
